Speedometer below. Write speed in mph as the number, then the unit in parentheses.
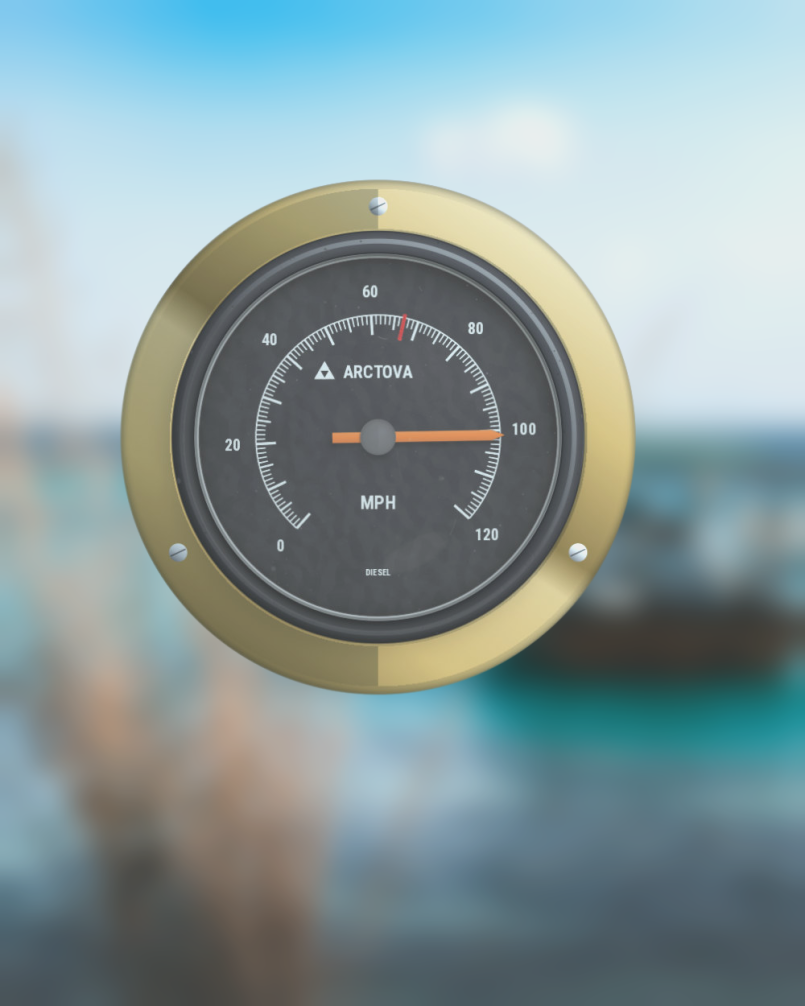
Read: 101 (mph)
